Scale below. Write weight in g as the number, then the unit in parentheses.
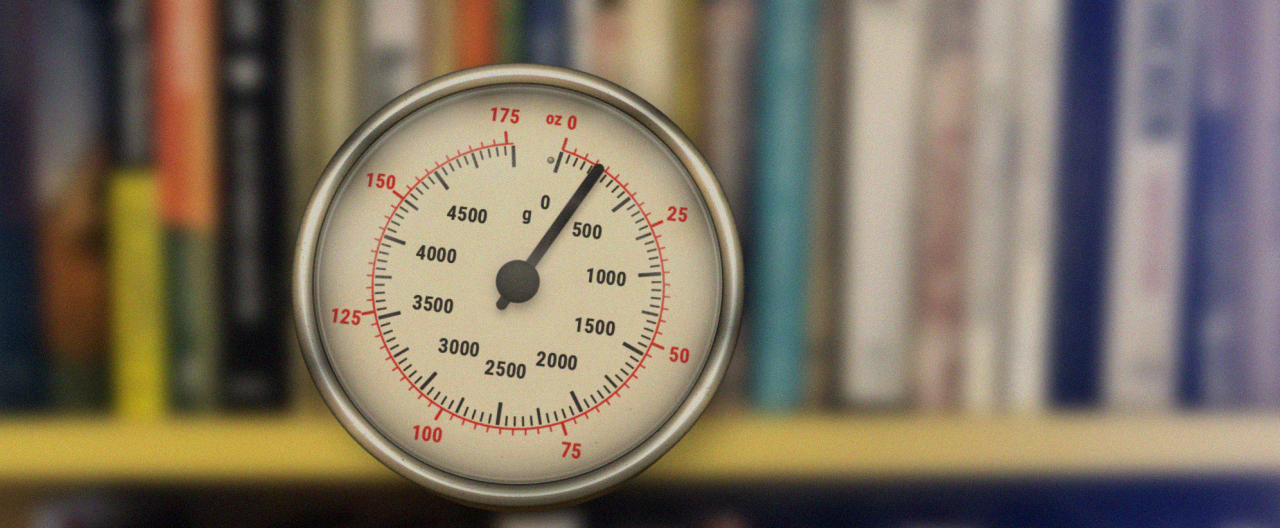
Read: 250 (g)
